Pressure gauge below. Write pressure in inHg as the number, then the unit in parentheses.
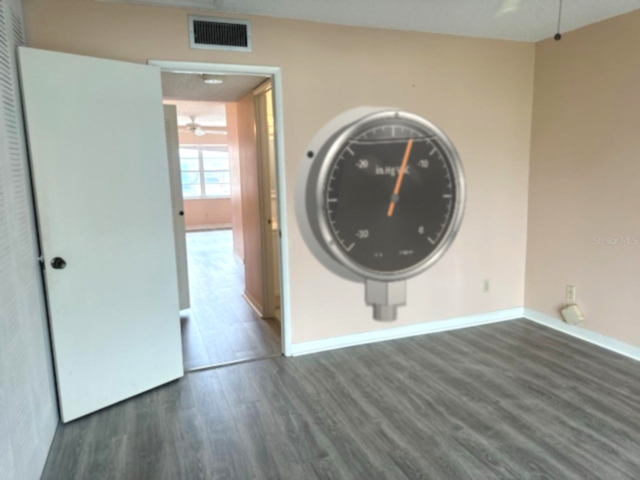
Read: -13 (inHg)
